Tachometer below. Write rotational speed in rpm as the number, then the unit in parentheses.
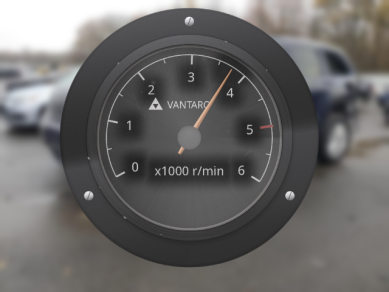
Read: 3750 (rpm)
